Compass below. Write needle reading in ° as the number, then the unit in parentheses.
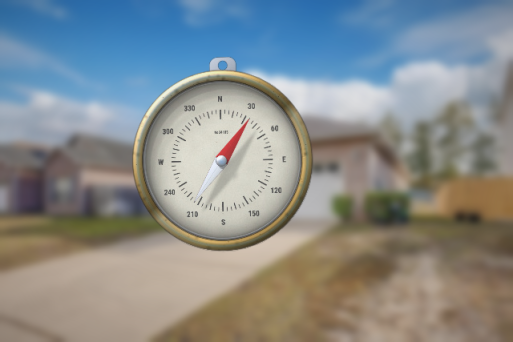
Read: 35 (°)
